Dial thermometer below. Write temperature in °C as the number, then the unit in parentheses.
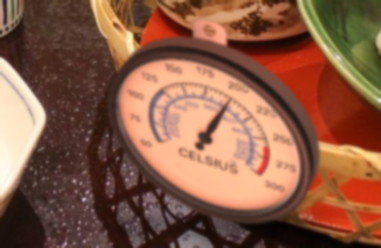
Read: 200 (°C)
